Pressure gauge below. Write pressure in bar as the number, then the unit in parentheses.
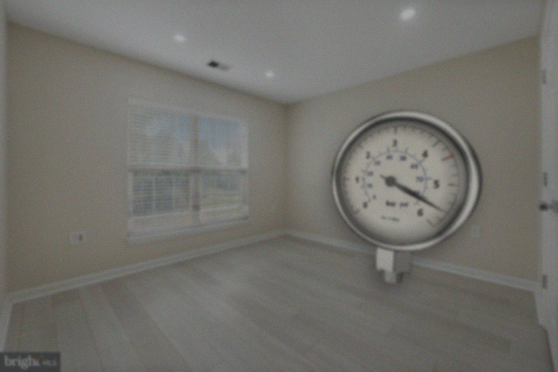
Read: 5.6 (bar)
